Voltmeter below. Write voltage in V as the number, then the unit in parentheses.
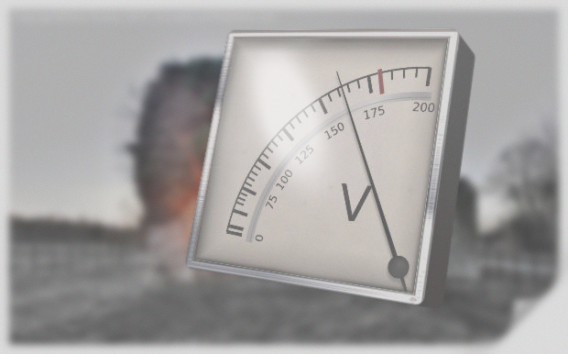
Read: 162.5 (V)
